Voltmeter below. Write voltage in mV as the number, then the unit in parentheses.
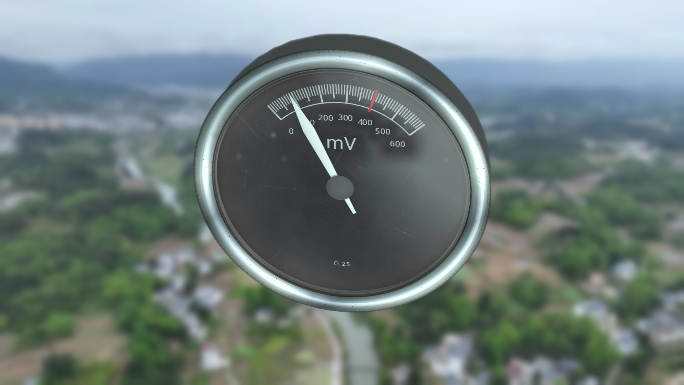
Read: 100 (mV)
